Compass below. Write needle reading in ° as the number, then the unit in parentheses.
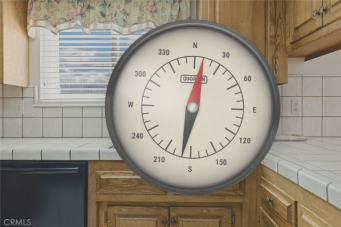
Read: 10 (°)
